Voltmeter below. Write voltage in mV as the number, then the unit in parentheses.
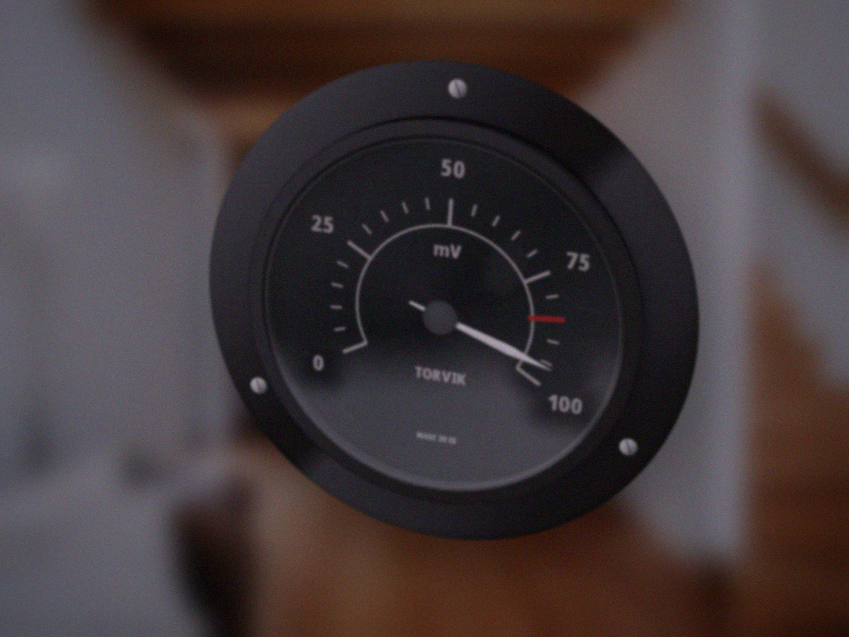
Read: 95 (mV)
